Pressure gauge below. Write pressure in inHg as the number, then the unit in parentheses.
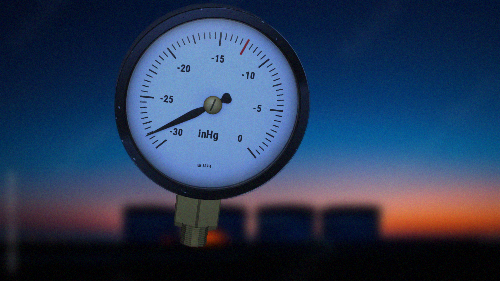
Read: -28.5 (inHg)
